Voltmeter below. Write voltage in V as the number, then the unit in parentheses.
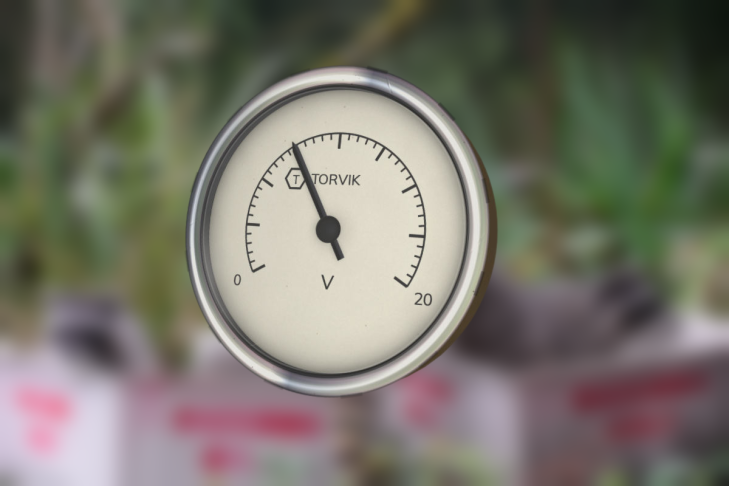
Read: 7.5 (V)
